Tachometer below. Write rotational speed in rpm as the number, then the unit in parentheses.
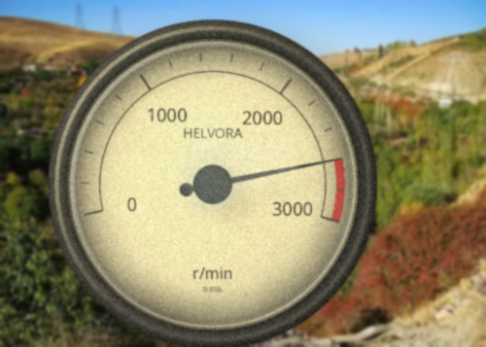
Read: 2600 (rpm)
